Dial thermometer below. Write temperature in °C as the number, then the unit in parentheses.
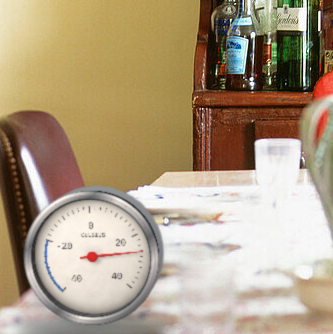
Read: 26 (°C)
